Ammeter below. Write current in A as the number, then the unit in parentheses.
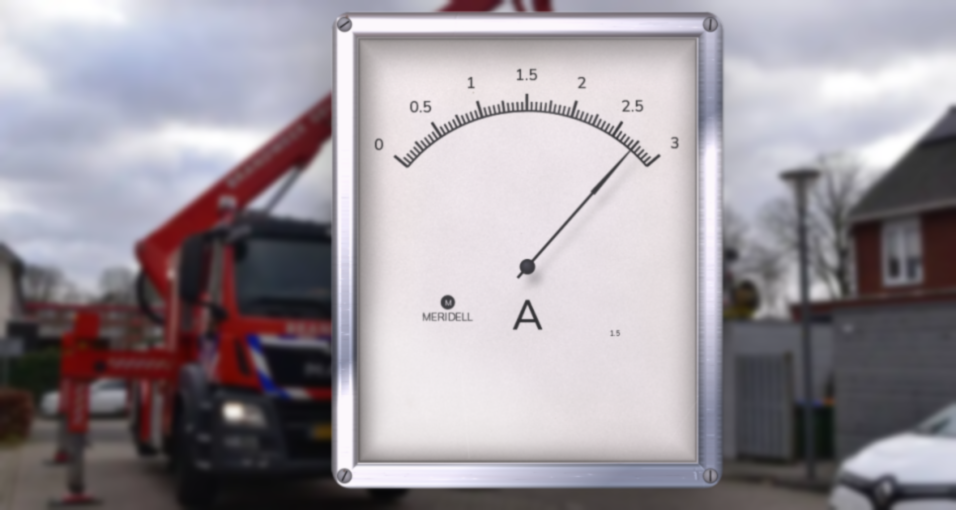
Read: 2.75 (A)
